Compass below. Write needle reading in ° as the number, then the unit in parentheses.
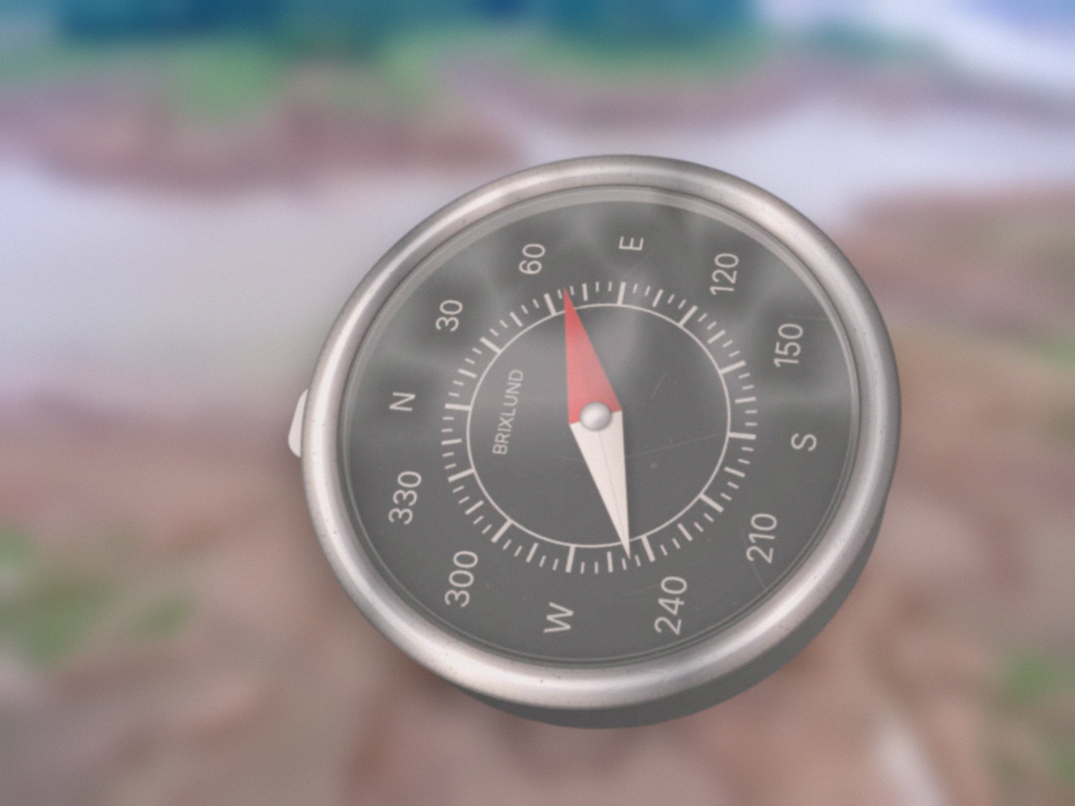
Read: 67.5 (°)
